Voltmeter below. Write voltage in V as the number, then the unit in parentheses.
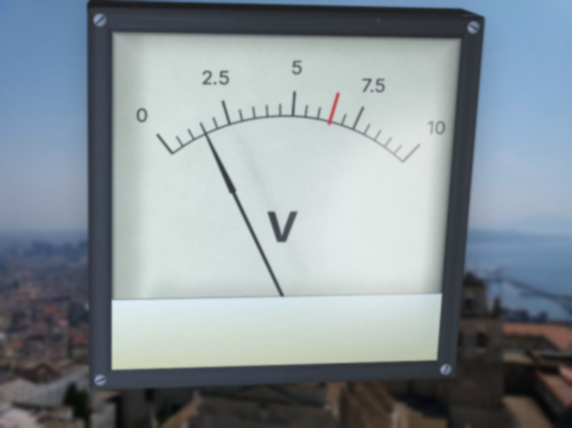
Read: 1.5 (V)
